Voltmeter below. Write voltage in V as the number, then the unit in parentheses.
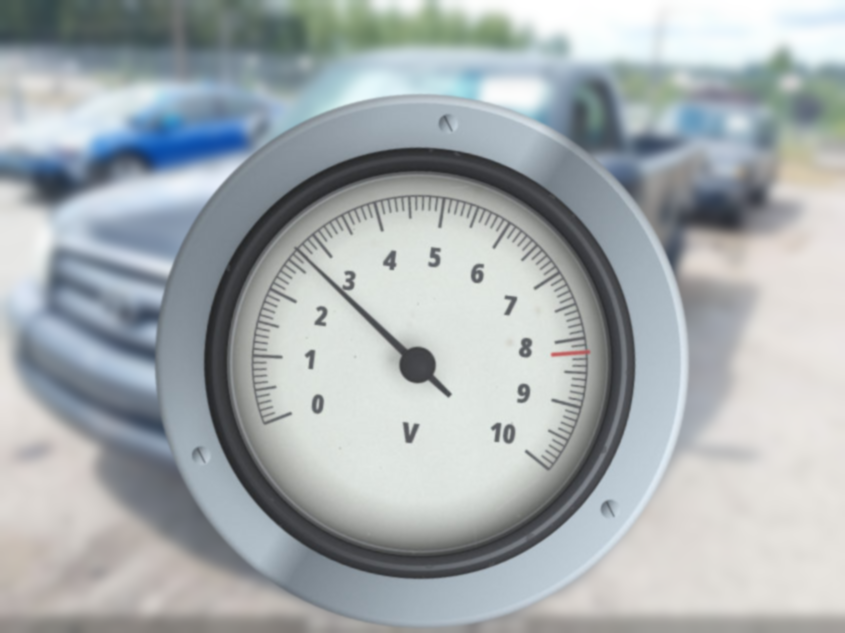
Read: 2.7 (V)
